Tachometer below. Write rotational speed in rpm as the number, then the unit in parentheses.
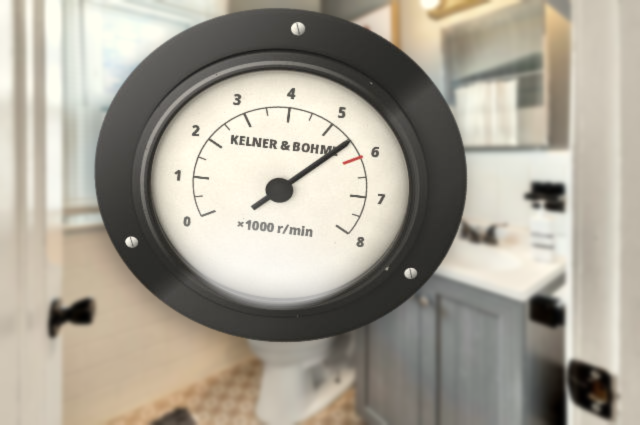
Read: 5500 (rpm)
